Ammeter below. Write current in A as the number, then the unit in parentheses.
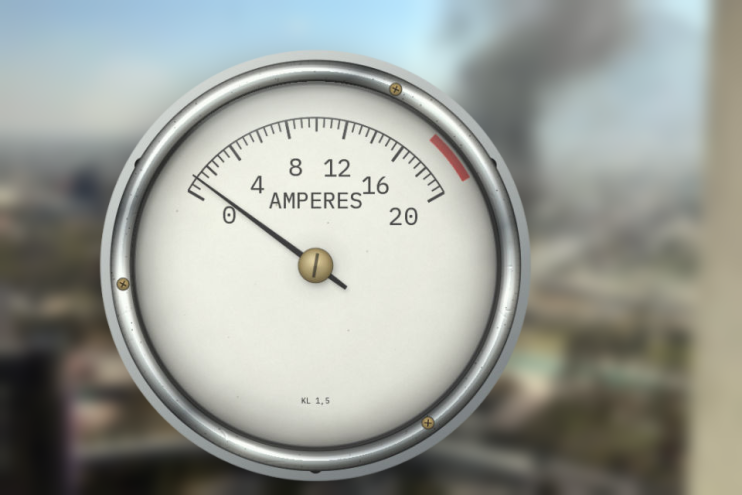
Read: 1 (A)
